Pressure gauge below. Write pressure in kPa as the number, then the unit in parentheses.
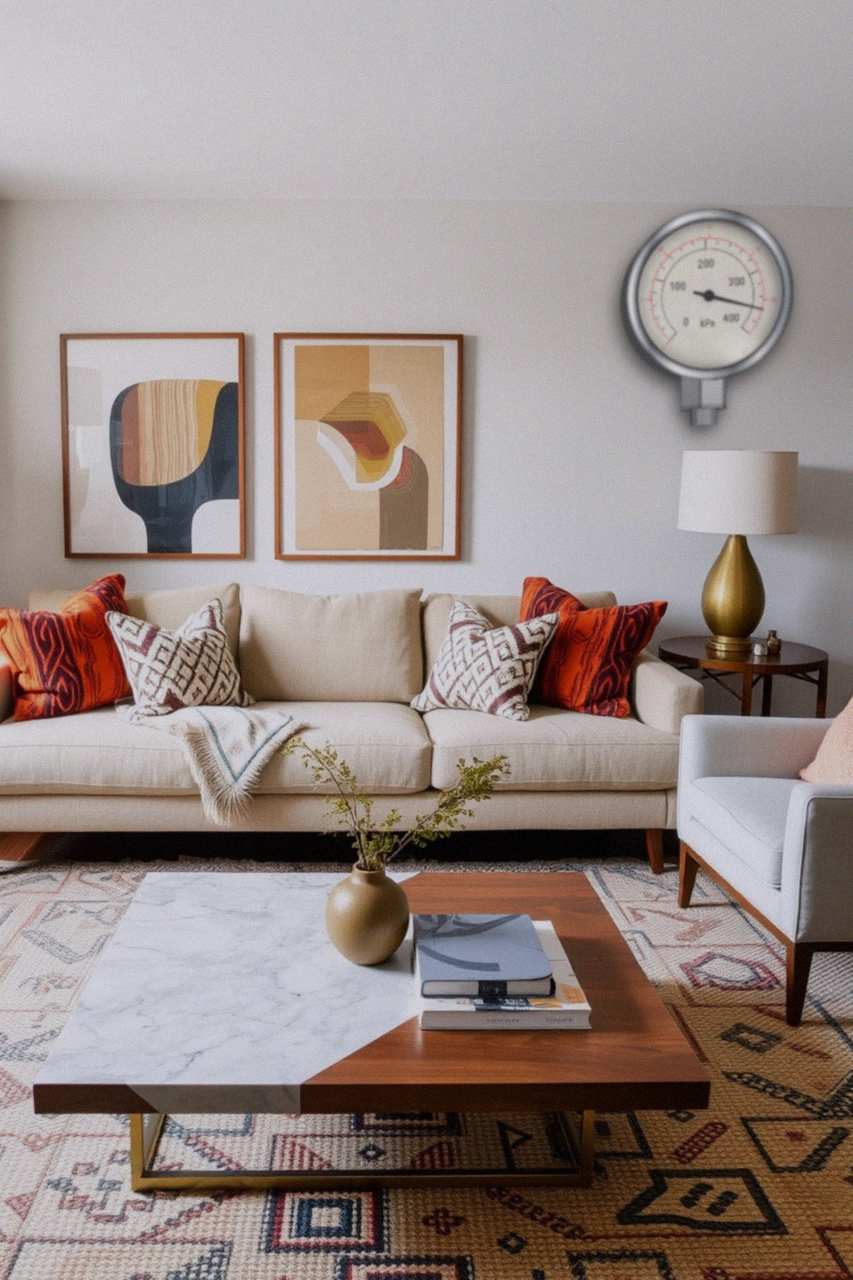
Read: 360 (kPa)
